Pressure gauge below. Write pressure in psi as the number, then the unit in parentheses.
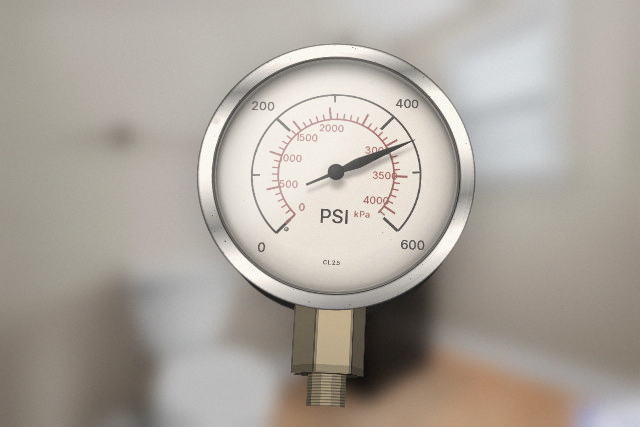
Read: 450 (psi)
